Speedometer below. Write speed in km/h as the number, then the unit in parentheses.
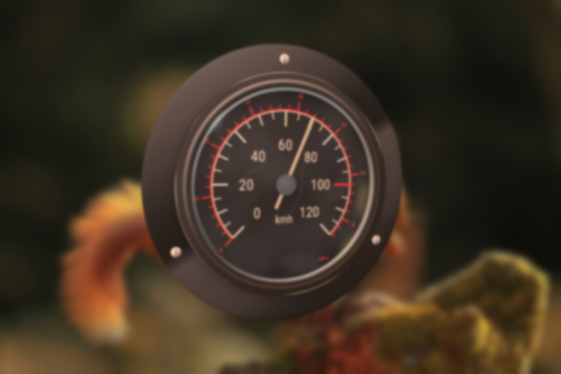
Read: 70 (km/h)
